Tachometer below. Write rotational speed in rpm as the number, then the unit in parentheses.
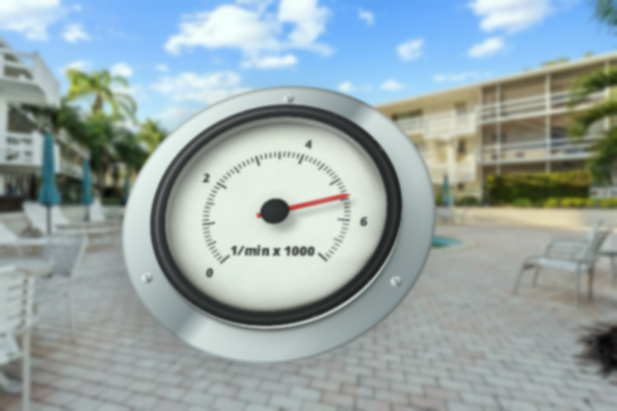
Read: 5500 (rpm)
